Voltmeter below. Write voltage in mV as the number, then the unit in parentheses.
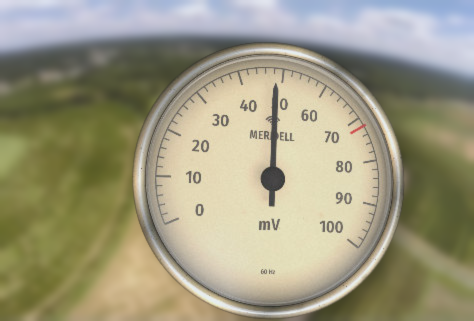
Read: 48 (mV)
